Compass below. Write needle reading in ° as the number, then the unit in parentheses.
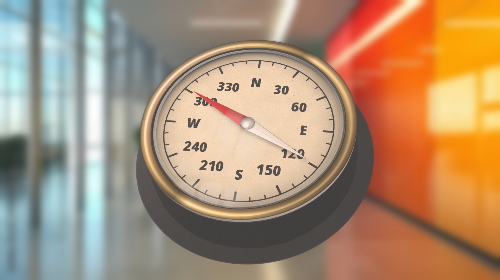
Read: 300 (°)
